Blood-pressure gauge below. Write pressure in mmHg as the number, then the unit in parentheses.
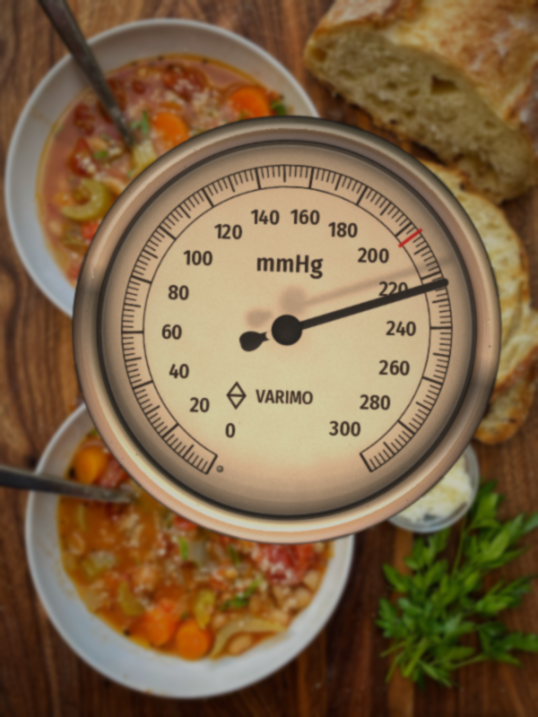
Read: 224 (mmHg)
